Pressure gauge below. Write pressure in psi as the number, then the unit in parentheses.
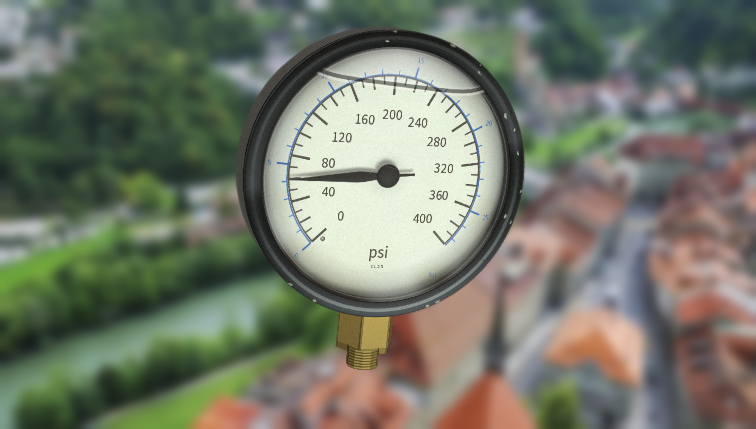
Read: 60 (psi)
